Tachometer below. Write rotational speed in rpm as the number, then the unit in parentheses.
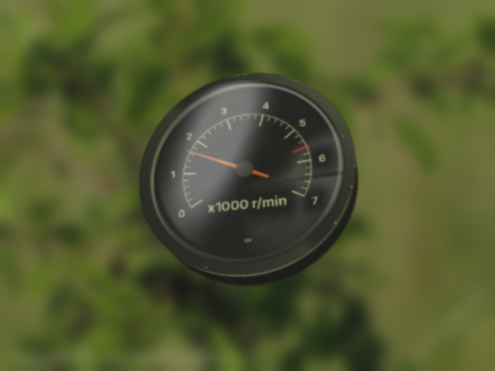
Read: 1600 (rpm)
